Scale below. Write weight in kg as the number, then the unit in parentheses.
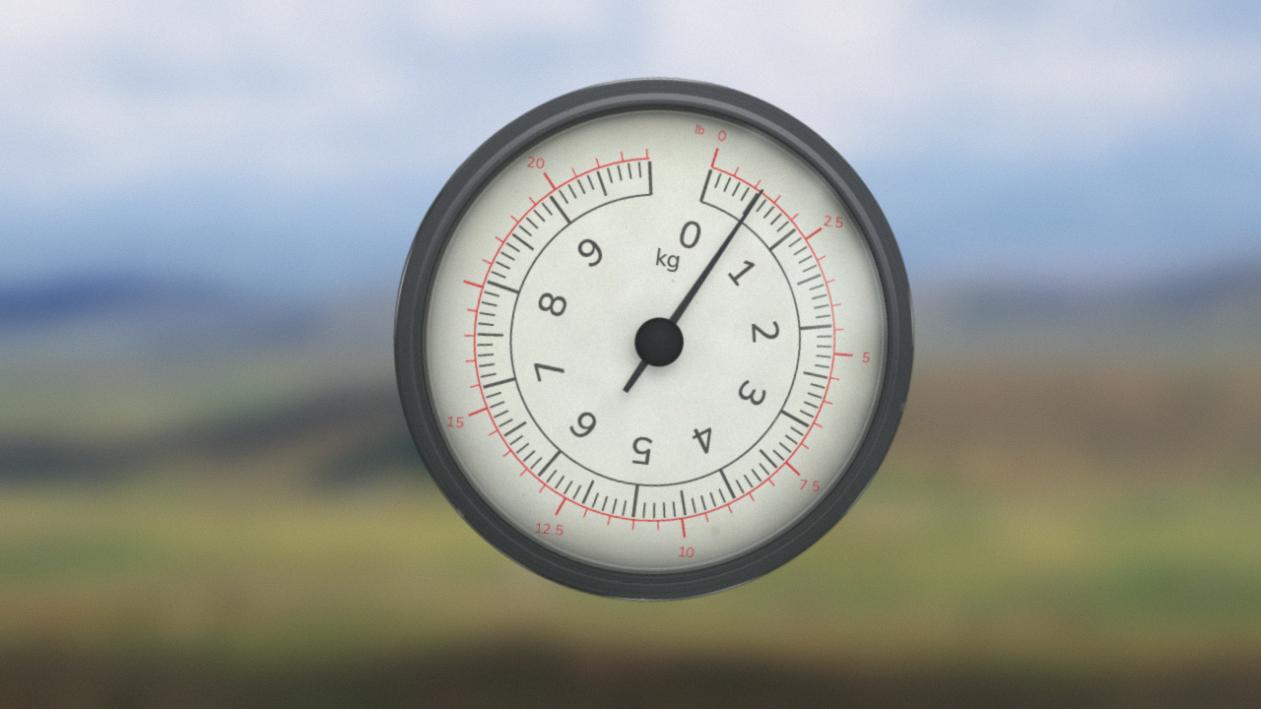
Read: 0.5 (kg)
